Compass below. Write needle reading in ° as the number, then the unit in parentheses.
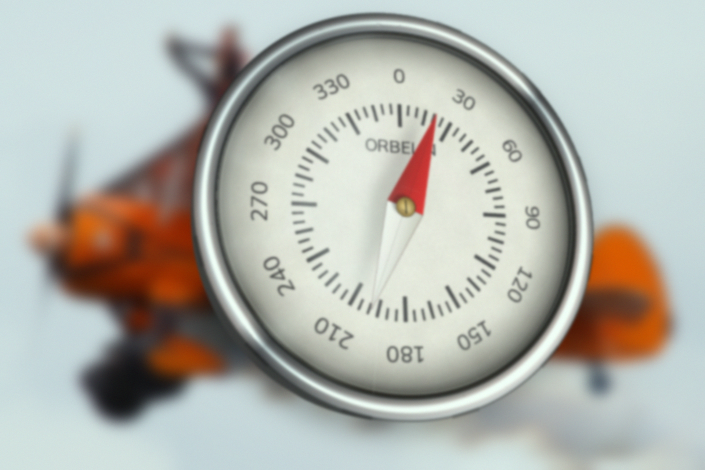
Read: 20 (°)
